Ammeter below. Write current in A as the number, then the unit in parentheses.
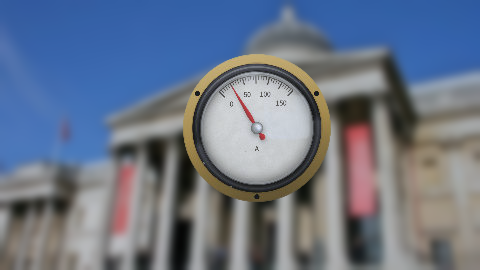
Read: 25 (A)
